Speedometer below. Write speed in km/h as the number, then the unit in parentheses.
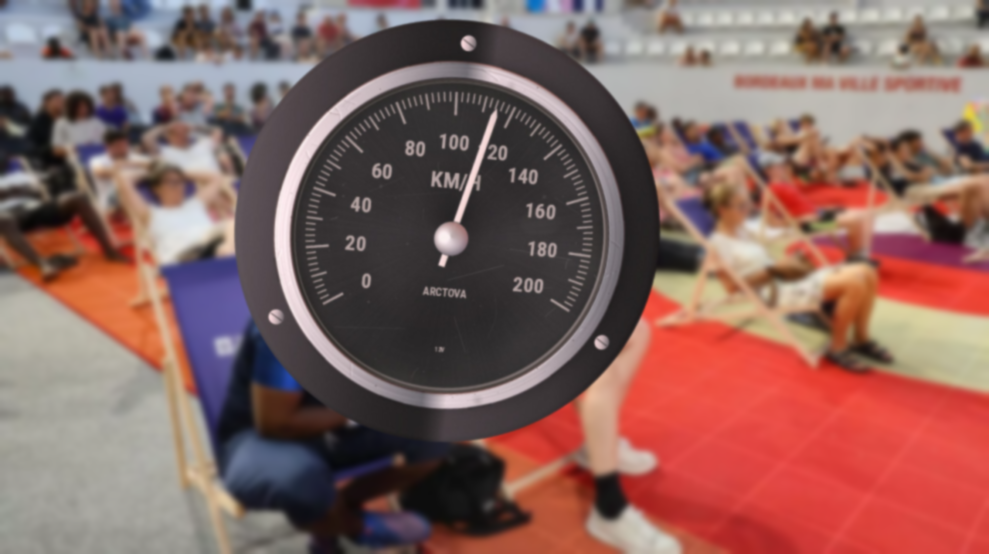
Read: 114 (km/h)
